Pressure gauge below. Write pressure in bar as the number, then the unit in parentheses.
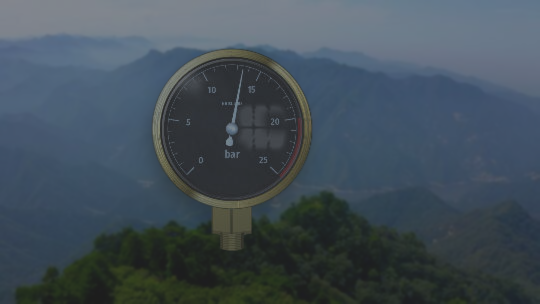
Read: 13.5 (bar)
